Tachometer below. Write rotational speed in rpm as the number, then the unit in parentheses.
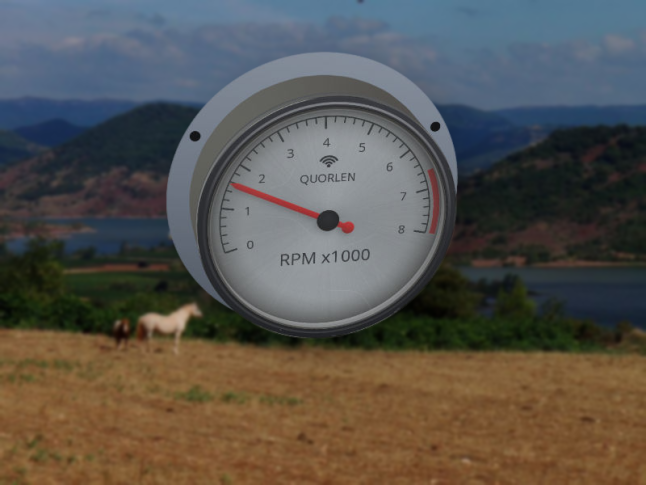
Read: 1600 (rpm)
